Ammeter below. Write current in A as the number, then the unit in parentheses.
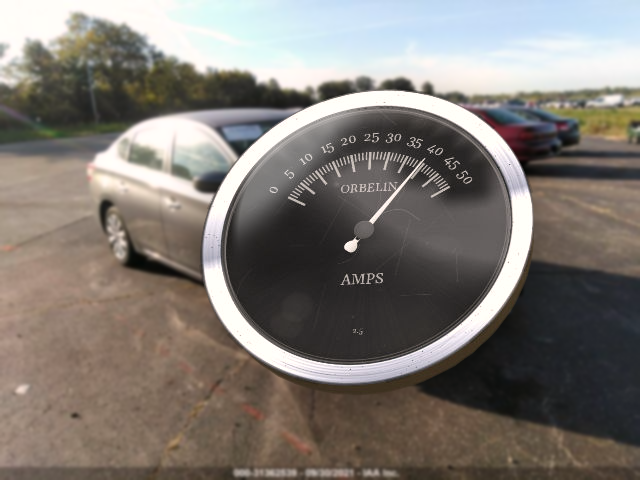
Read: 40 (A)
